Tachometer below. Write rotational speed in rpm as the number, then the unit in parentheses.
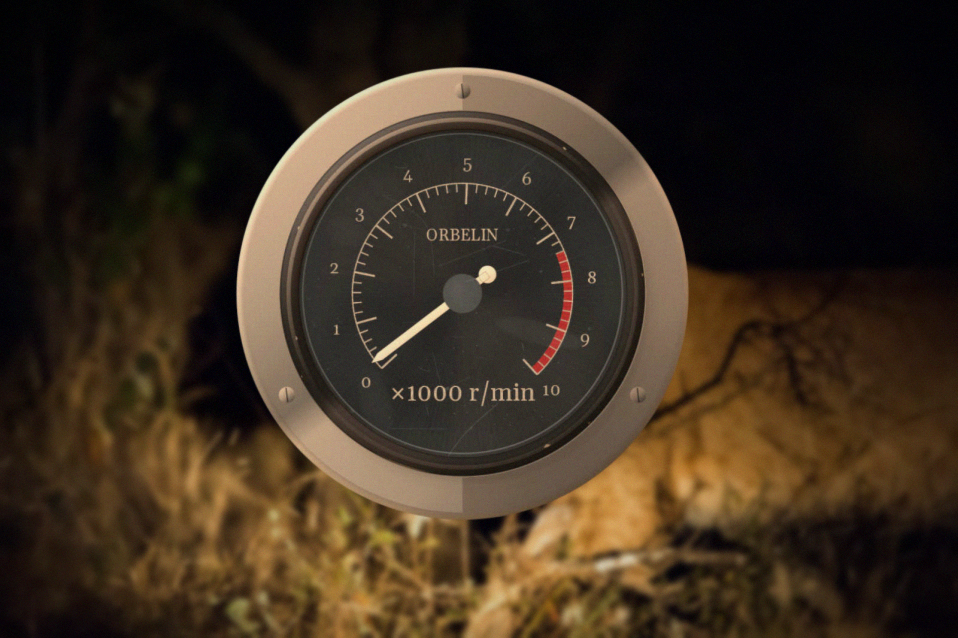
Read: 200 (rpm)
